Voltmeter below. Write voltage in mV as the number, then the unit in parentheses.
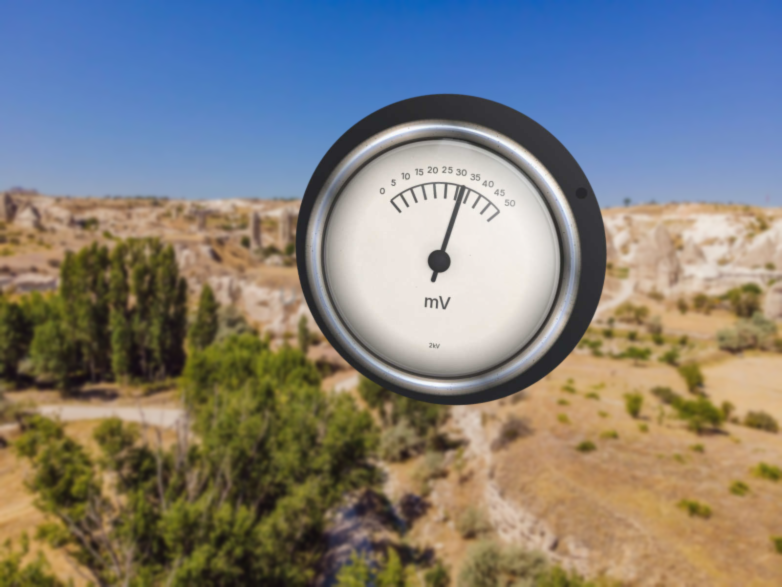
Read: 32.5 (mV)
